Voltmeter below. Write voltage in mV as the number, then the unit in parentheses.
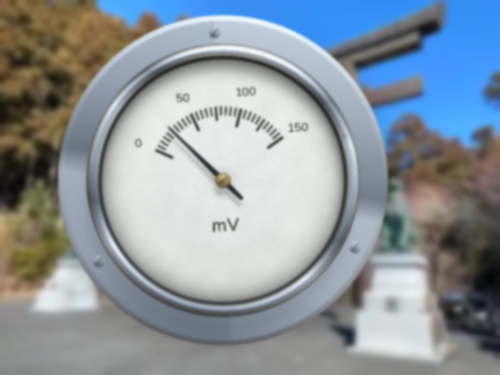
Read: 25 (mV)
